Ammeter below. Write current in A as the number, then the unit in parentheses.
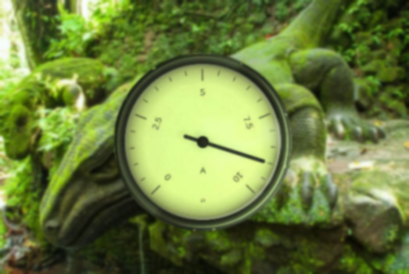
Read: 9 (A)
